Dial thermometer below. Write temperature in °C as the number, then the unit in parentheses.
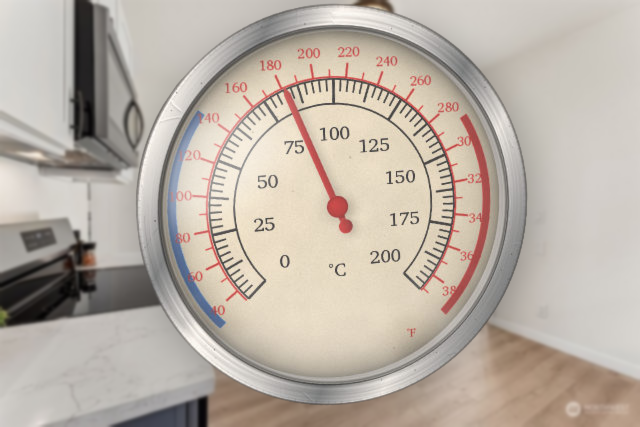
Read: 82.5 (°C)
